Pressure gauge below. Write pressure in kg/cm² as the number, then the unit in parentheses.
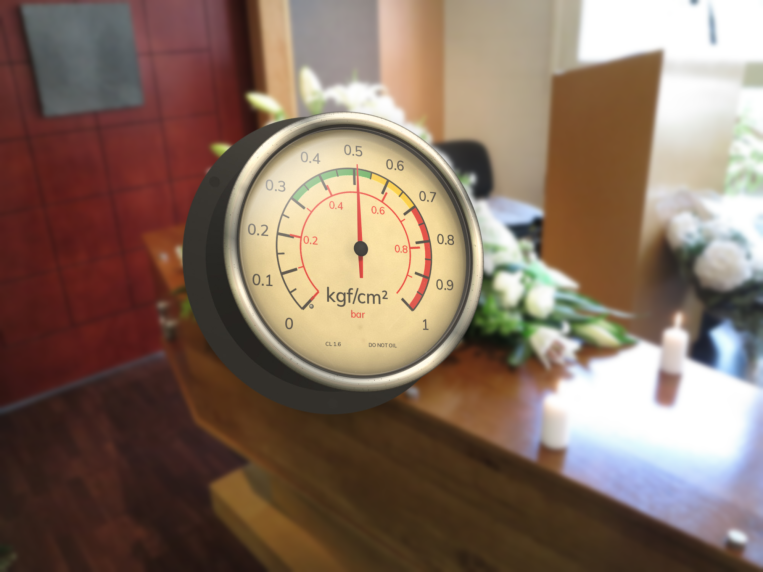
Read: 0.5 (kg/cm²)
